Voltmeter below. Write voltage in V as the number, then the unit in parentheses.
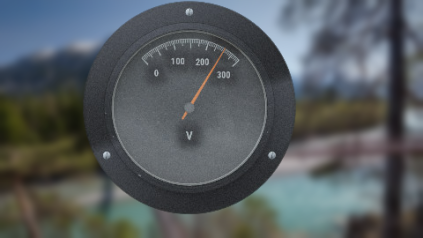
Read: 250 (V)
